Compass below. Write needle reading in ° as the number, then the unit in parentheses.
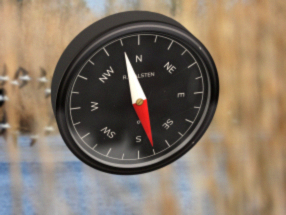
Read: 165 (°)
